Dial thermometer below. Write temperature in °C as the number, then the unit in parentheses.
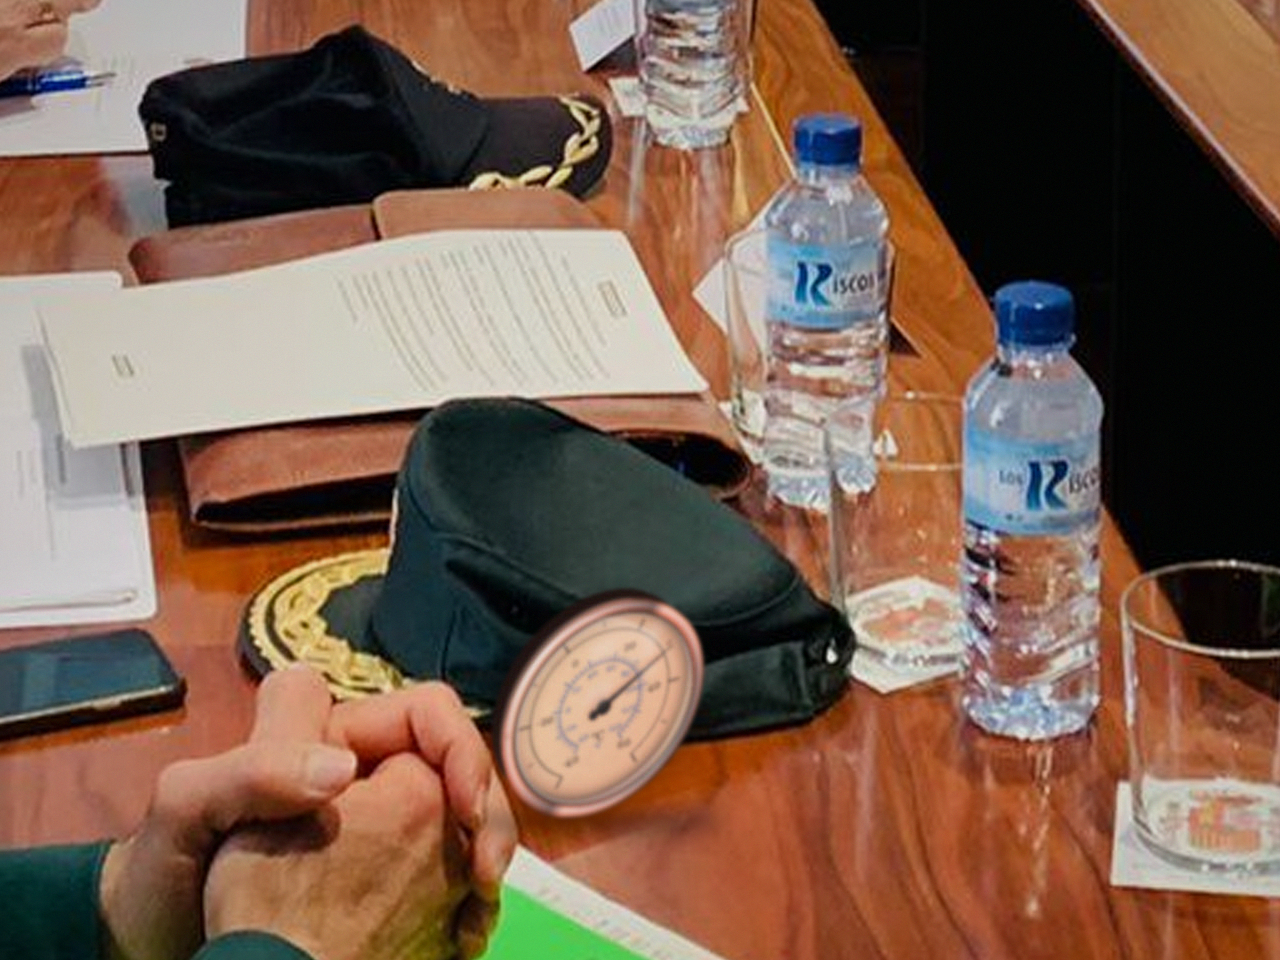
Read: 30 (°C)
